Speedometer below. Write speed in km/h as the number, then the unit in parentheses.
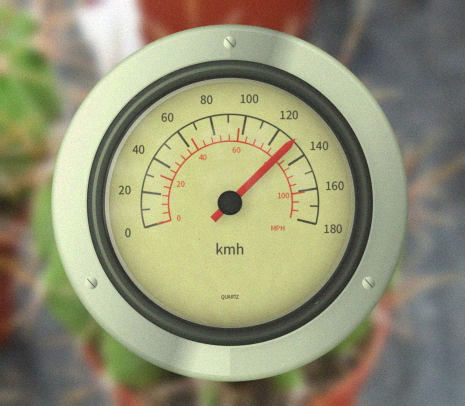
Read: 130 (km/h)
